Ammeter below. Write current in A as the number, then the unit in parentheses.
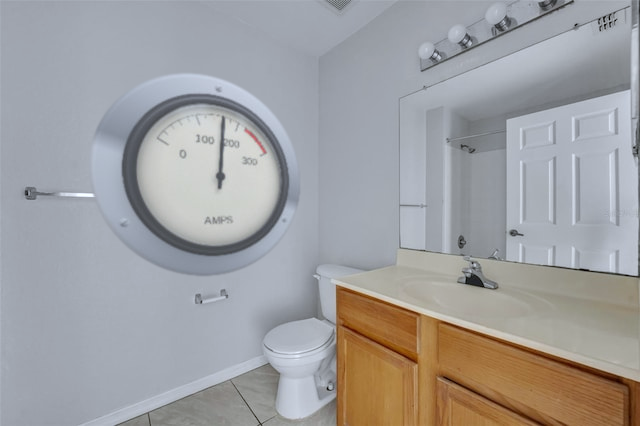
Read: 160 (A)
